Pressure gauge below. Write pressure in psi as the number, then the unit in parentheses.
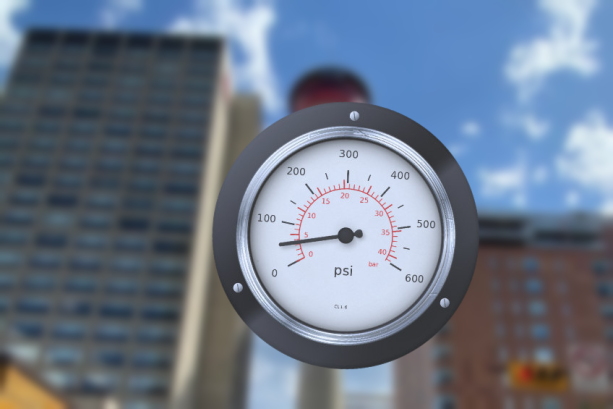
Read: 50 (psi)
